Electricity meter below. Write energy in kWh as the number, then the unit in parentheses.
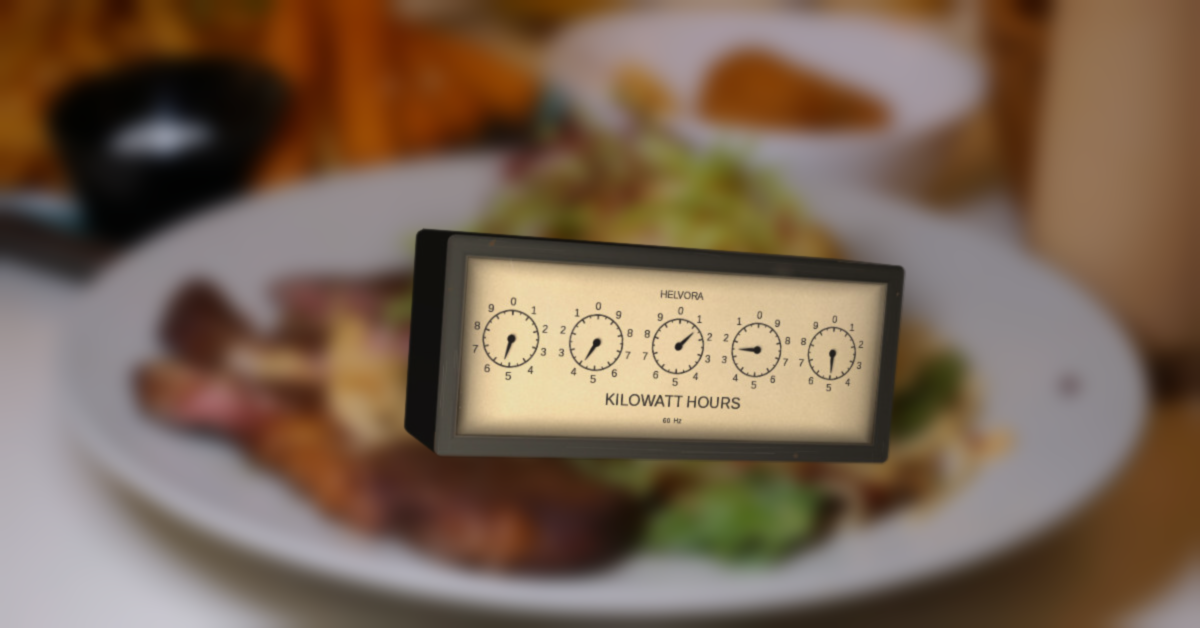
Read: 54125 (kWh)
